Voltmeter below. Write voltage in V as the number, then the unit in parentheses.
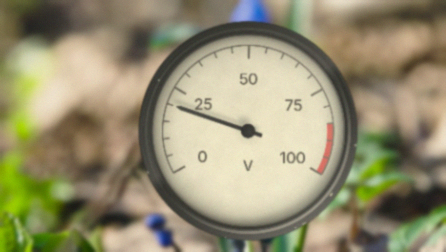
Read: 20 (V)
